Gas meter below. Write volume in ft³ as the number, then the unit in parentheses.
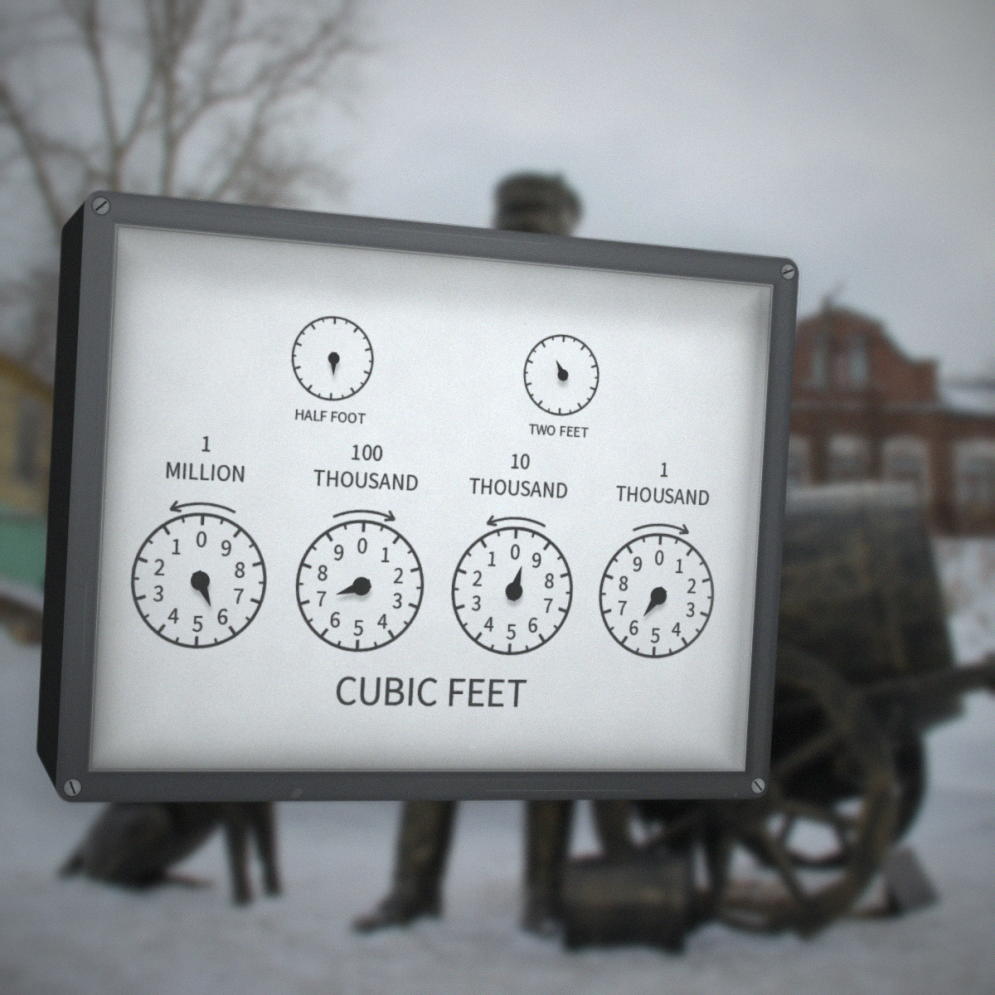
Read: 569600 (ft³)
